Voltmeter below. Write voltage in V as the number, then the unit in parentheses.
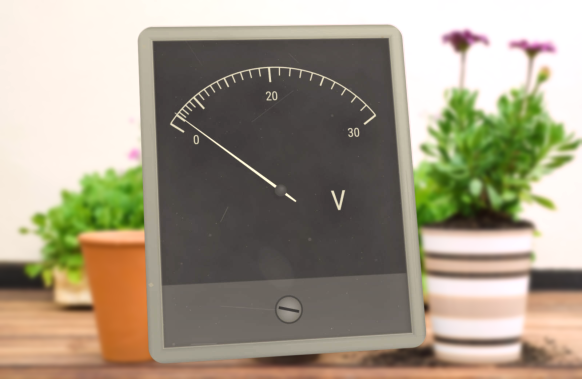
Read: 5 (V)
